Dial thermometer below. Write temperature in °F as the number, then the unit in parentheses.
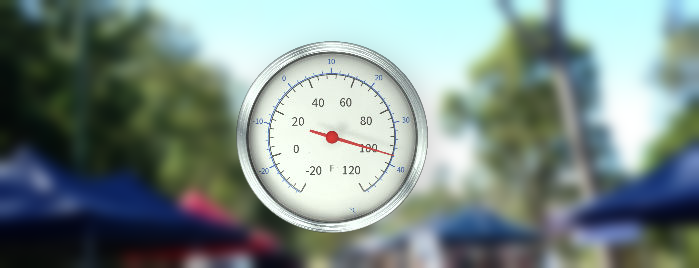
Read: 100 (°F)
